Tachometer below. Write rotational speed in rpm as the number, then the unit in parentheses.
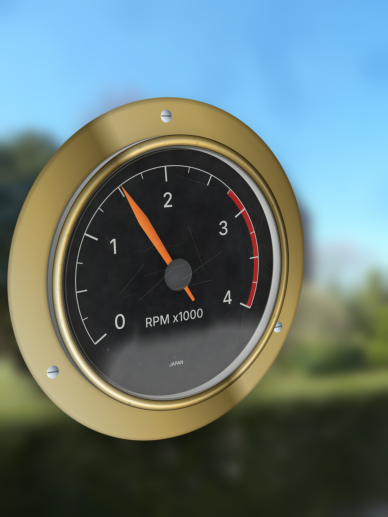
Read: 1500 (rpm)
